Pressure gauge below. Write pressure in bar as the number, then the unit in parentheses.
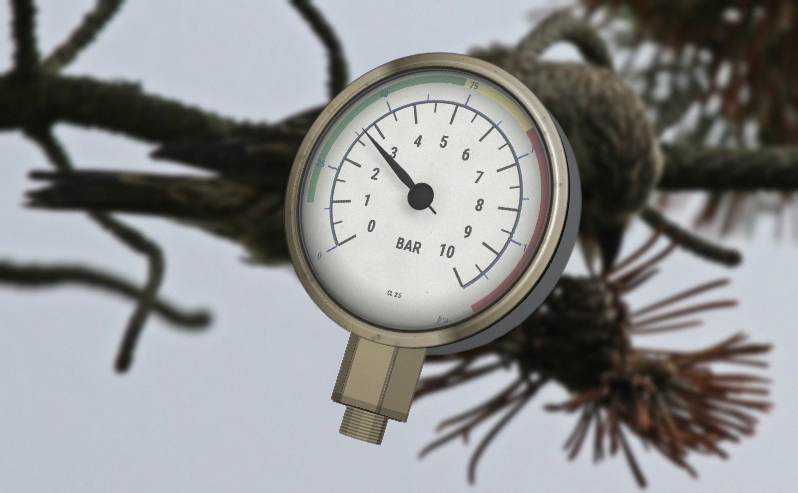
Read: 2.75 (bar)
